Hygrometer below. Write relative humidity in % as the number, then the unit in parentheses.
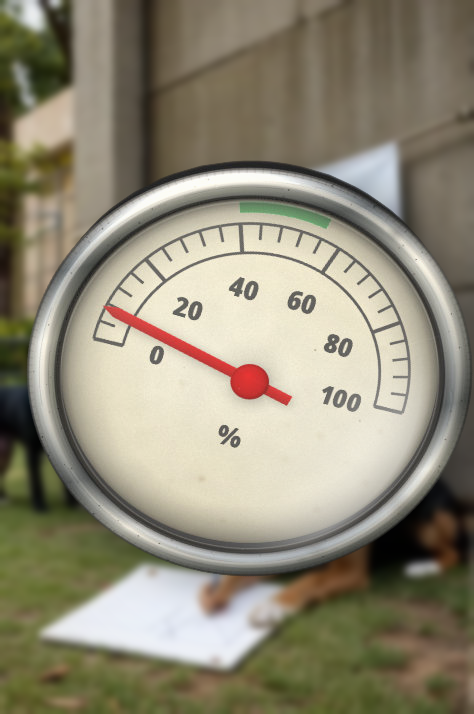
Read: 8 (%)
